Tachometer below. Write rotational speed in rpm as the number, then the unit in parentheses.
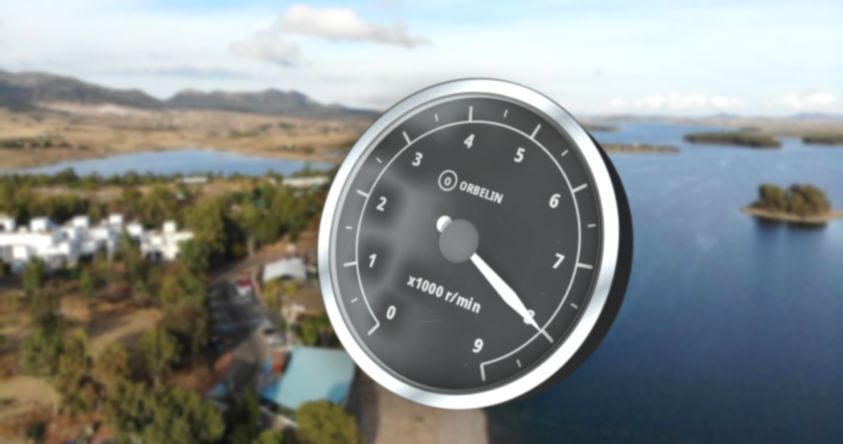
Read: 8000 (rpm)
